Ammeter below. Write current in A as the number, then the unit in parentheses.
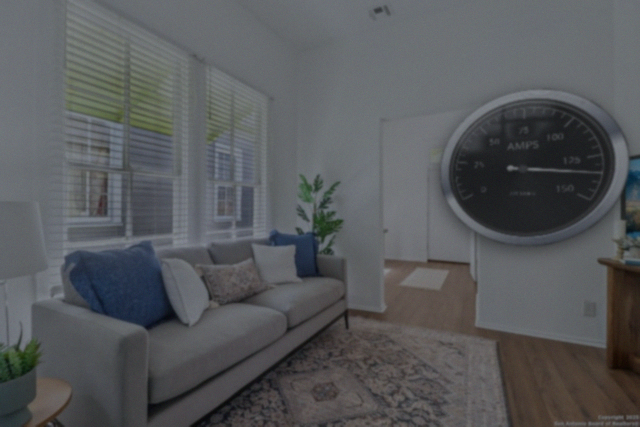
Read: 135 (A)
